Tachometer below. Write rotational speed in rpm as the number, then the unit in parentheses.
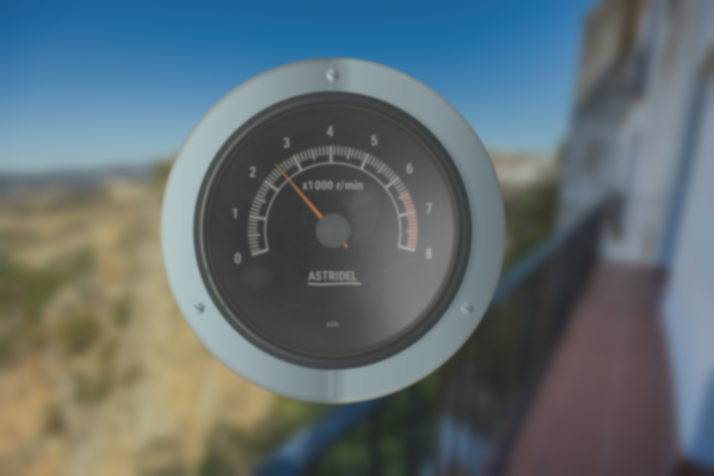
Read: 2500 (rpm)
